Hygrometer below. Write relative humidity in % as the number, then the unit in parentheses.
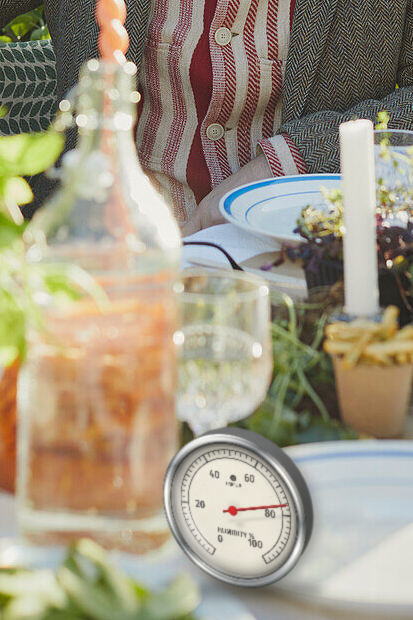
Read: 76 (%)
